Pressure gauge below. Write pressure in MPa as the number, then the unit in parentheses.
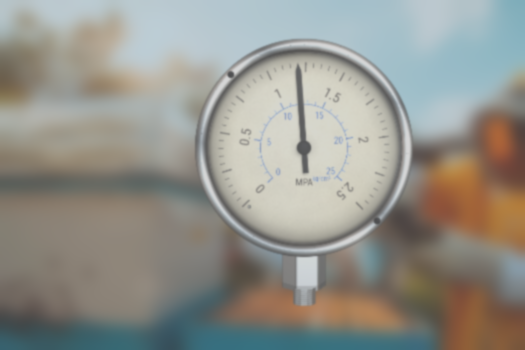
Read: 1.2 (MPa)
